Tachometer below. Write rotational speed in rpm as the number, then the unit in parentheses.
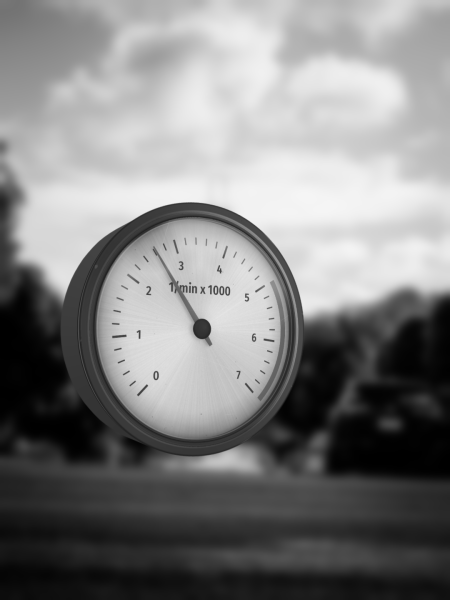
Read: 2600 (rpm)
